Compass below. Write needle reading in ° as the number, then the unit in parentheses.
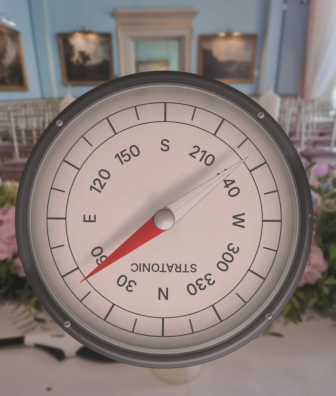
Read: 52.5 (°)
